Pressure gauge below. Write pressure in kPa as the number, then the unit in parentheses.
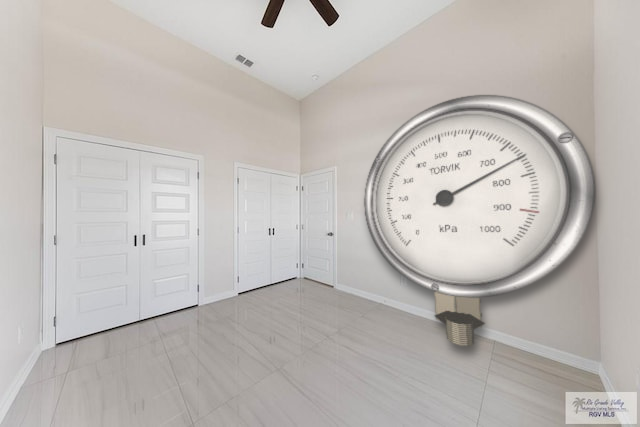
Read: 750 (kPa)
